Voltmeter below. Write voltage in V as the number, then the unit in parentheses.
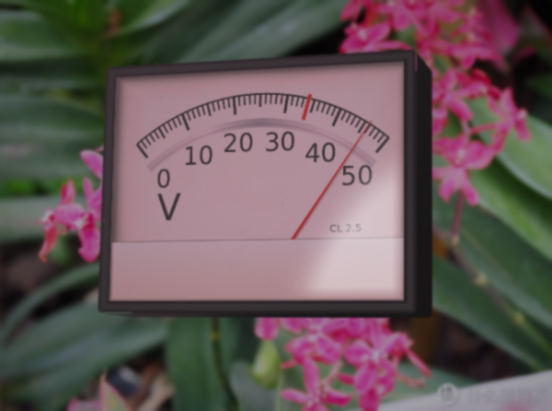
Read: 46 (V)
